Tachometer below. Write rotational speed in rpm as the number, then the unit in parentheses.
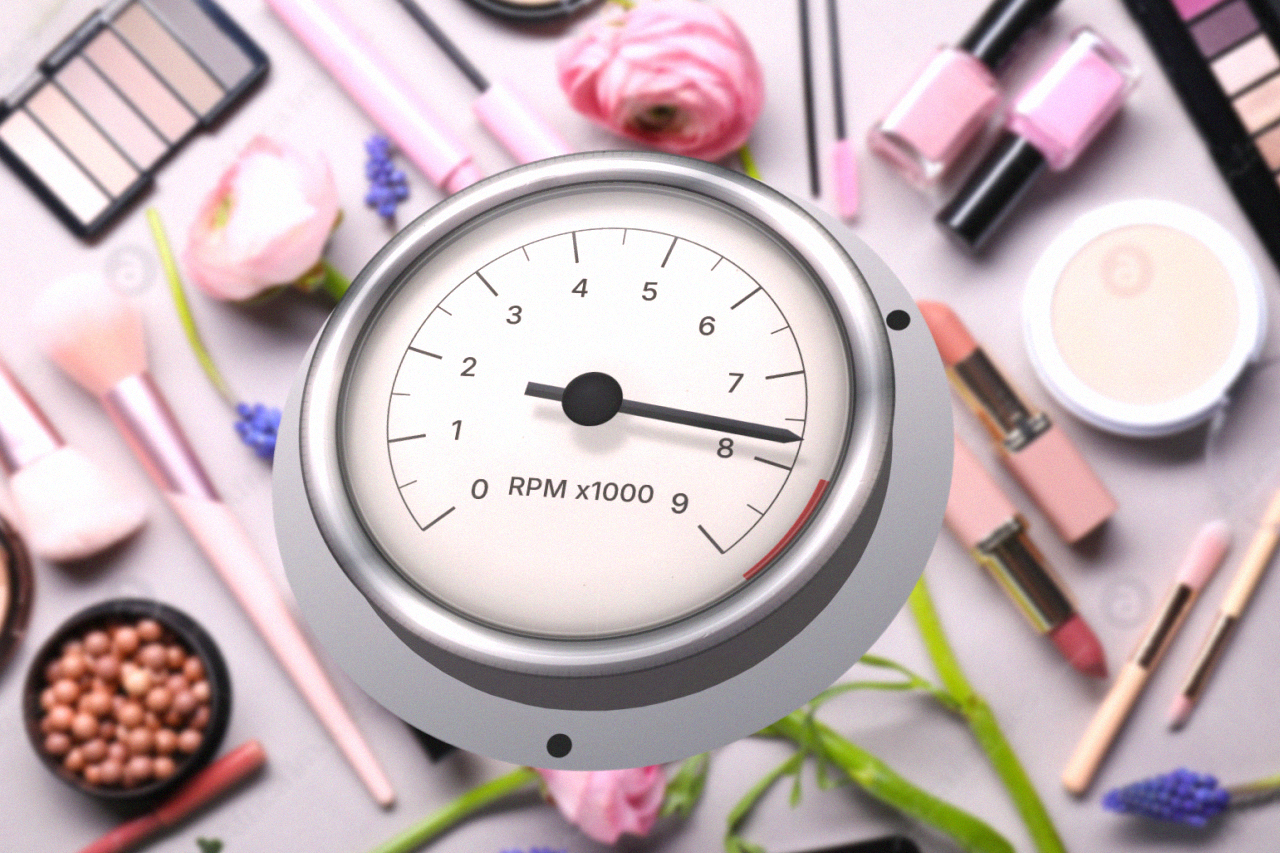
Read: 7750 (rpm)
